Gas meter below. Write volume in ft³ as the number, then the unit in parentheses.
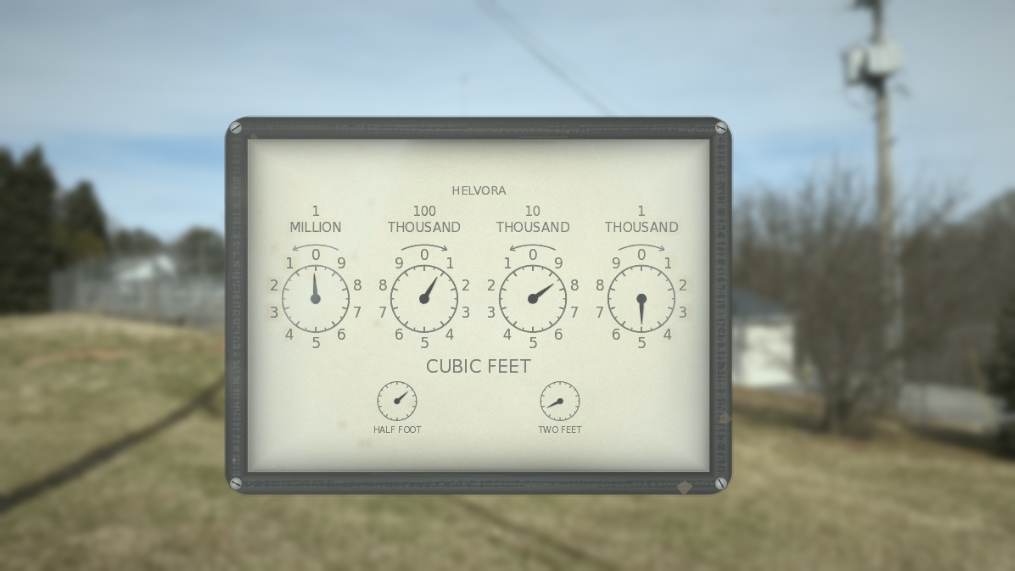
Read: 8500 (ft³)
